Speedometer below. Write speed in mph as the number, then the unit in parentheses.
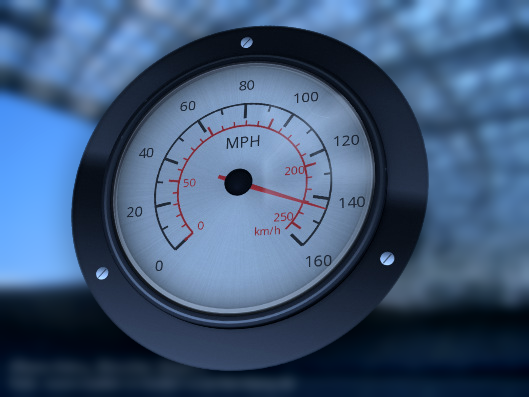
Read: 145 (mph)
